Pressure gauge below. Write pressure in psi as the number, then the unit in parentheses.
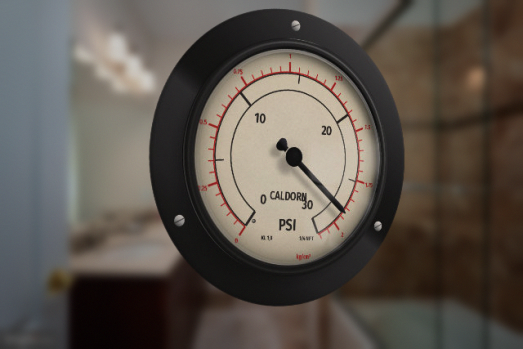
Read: 27.5 (psi)
